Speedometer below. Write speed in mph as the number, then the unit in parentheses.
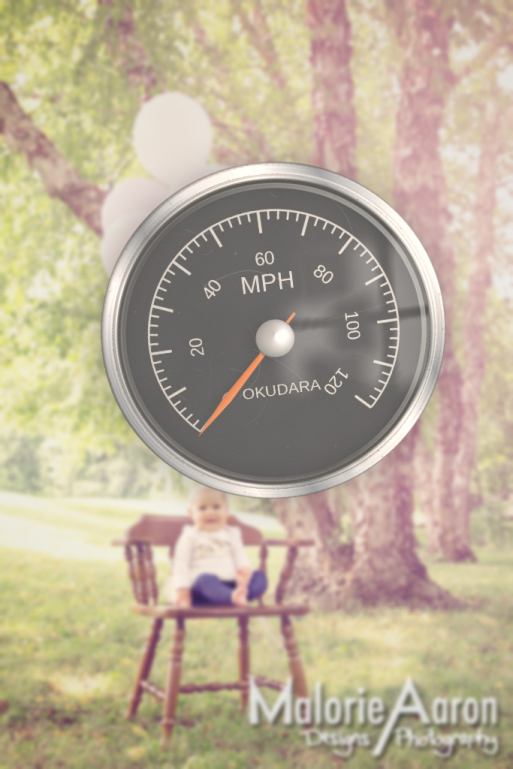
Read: 0 (mph)
